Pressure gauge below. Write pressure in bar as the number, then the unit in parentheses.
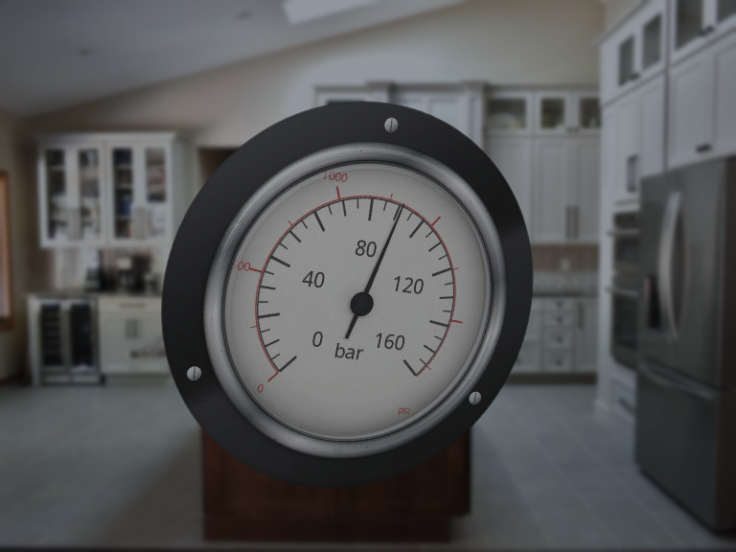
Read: 90 (bar)
